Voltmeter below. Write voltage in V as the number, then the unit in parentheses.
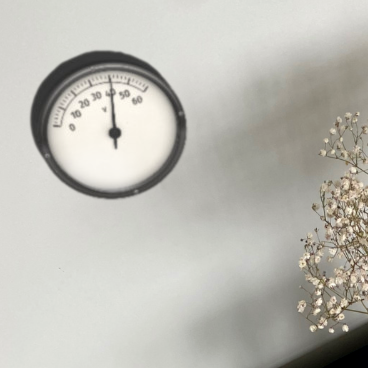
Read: 40 (V)
